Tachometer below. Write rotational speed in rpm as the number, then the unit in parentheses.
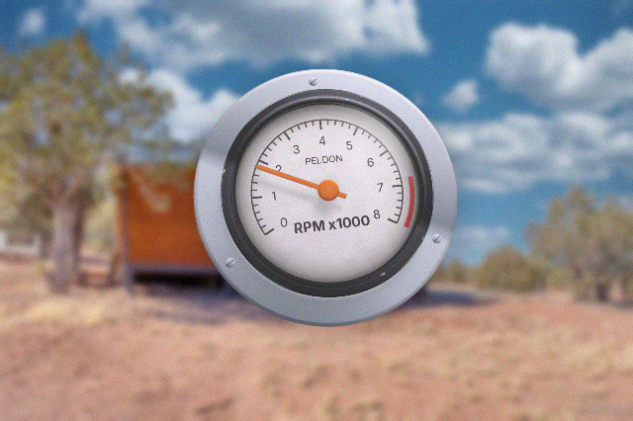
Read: 1800 (rpm)
